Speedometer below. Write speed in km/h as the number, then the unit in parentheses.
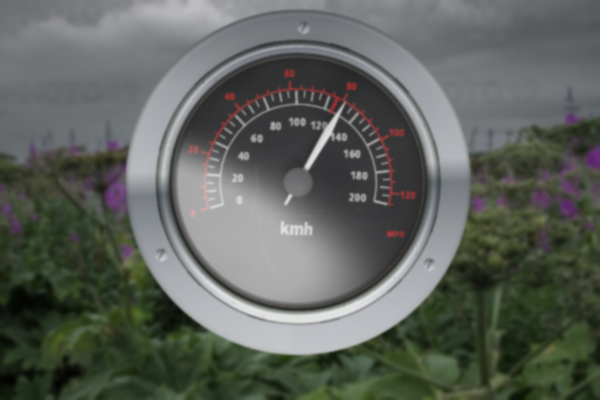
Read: 130 (km/h)
